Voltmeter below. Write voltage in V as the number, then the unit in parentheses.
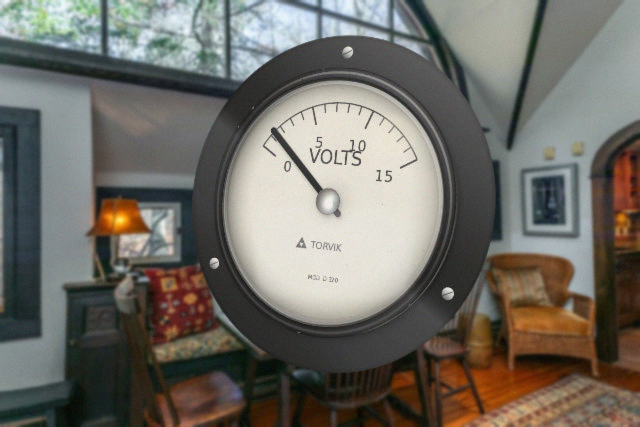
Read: 1.5 (V)
